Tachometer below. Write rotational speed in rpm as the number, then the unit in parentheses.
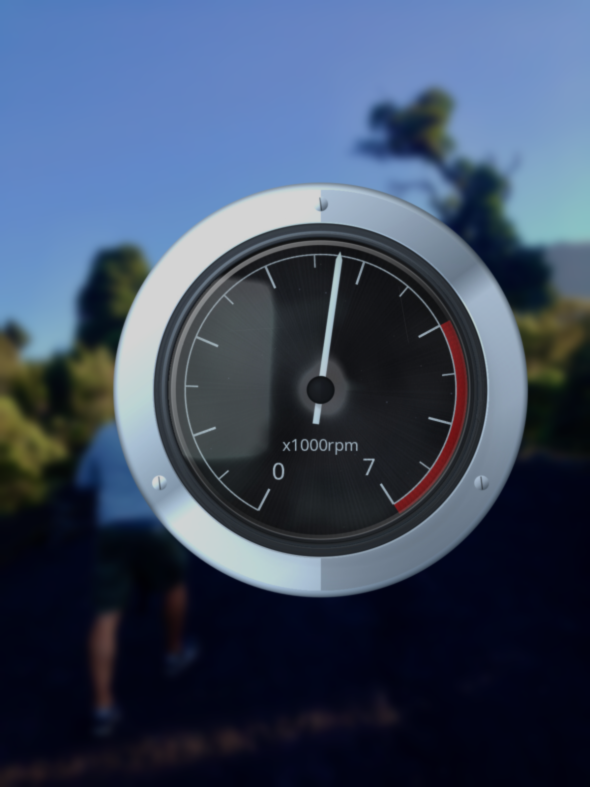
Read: 3750 (rpm)
